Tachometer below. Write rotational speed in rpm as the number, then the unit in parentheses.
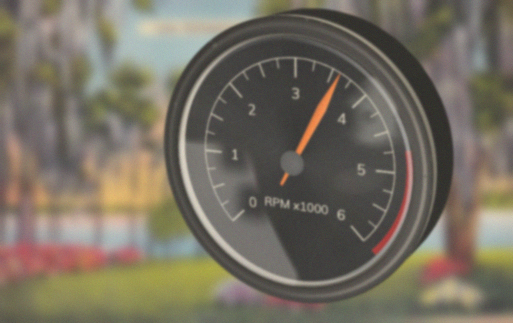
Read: 3625 (rpm)
